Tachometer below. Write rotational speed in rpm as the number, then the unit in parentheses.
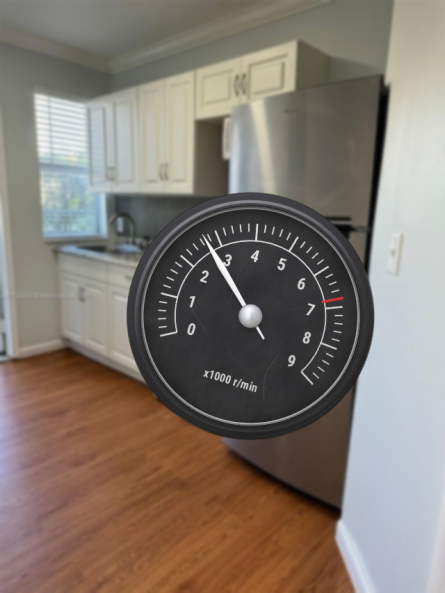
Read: 2700 (rpm)
